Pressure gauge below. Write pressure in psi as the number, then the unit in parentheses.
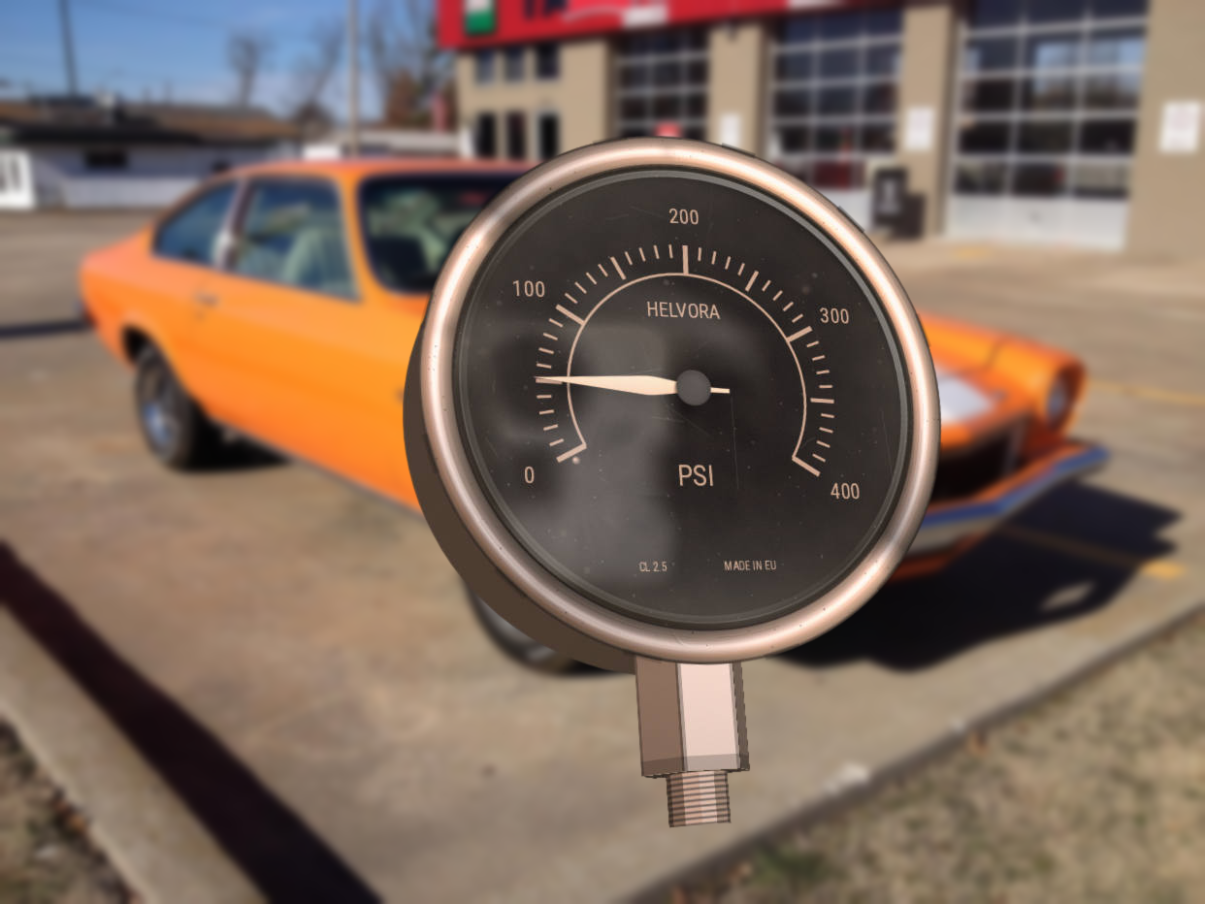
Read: 50 (psi)
